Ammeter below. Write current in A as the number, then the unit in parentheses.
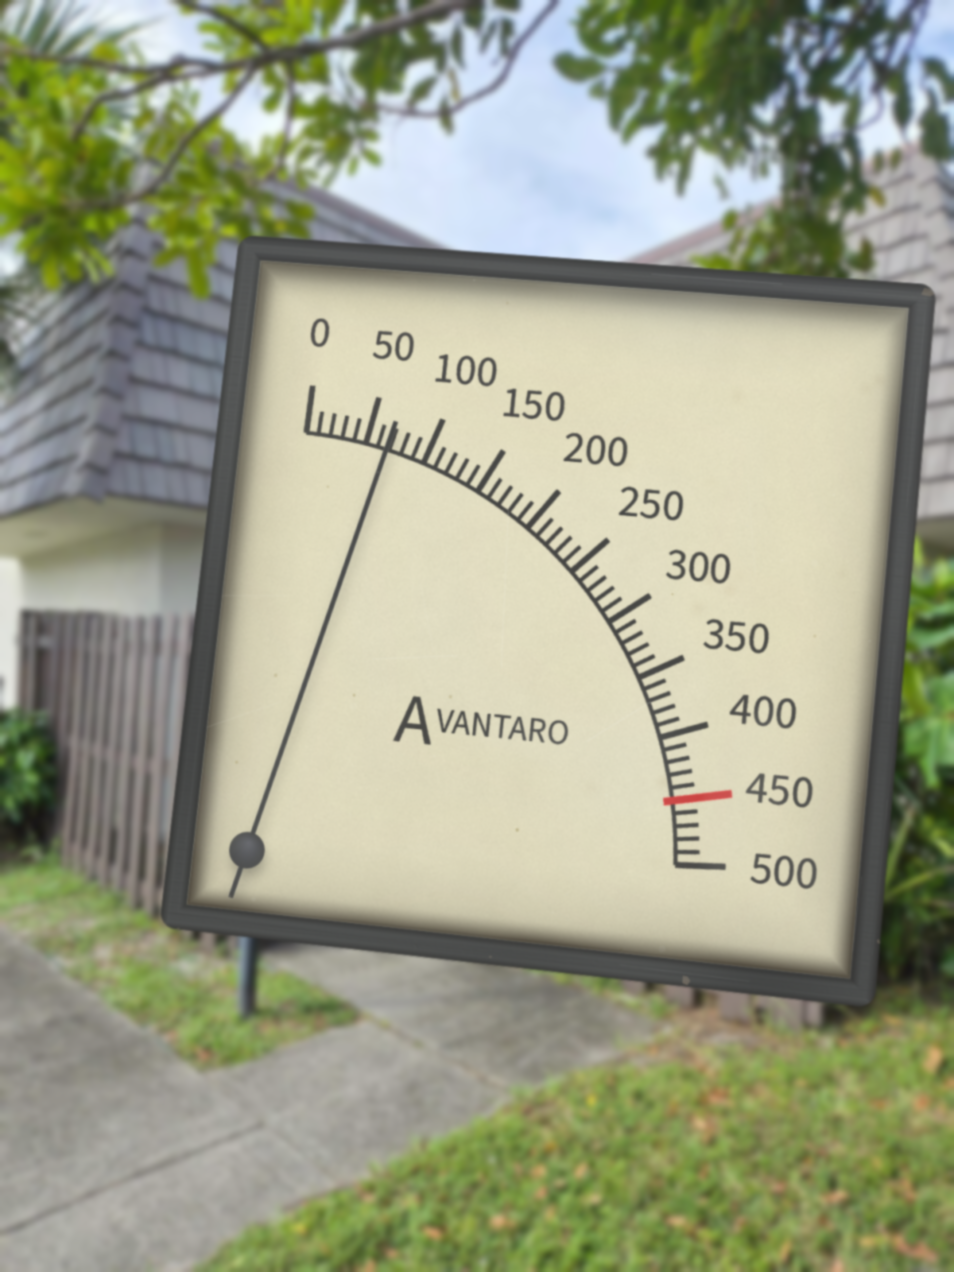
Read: 70 (A)
